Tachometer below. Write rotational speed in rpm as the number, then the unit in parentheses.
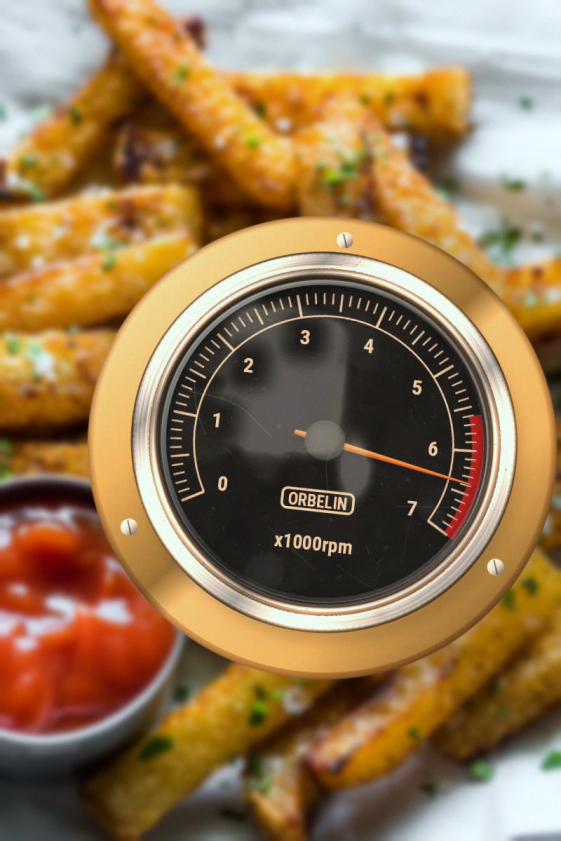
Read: 6400 (rpm)
